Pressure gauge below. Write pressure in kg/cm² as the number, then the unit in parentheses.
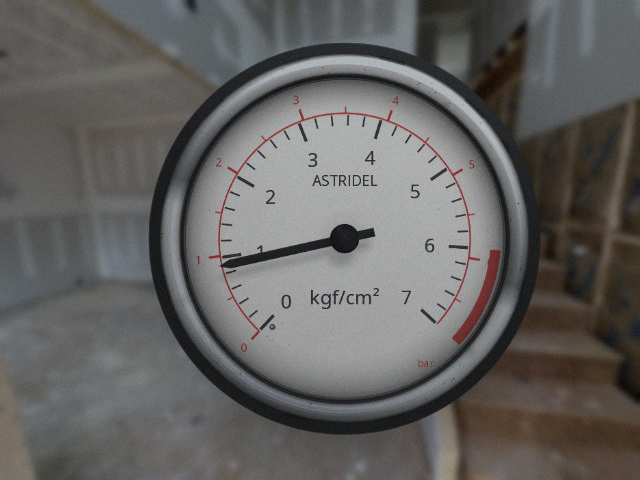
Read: 0.9 (kg/cm²)
